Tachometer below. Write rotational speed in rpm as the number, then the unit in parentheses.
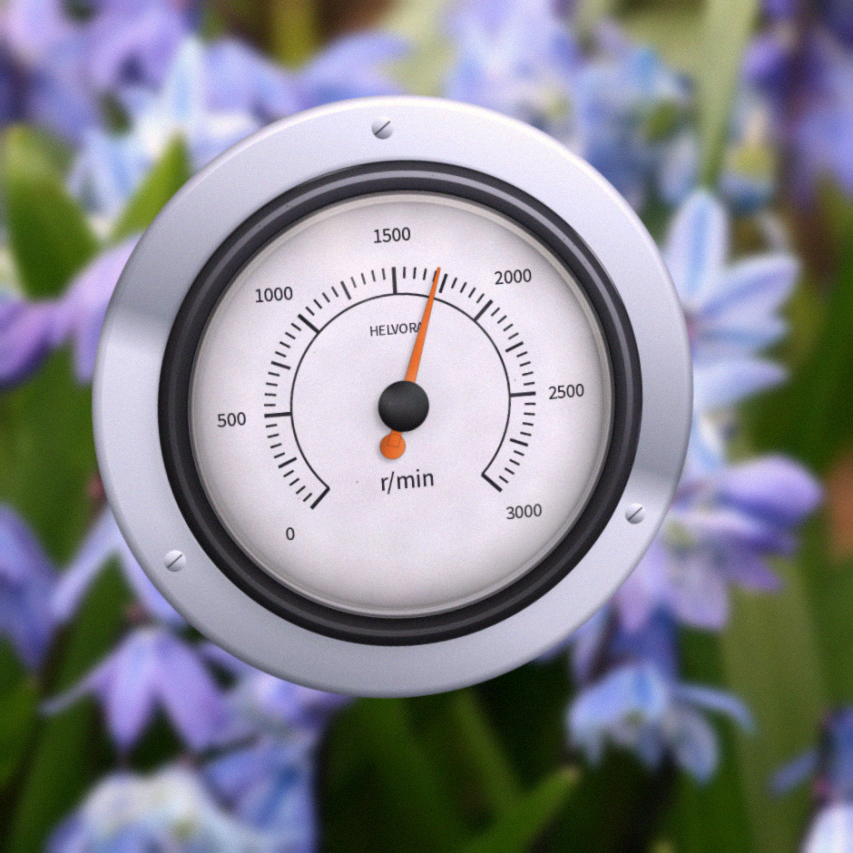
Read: 1700 (rpm)
